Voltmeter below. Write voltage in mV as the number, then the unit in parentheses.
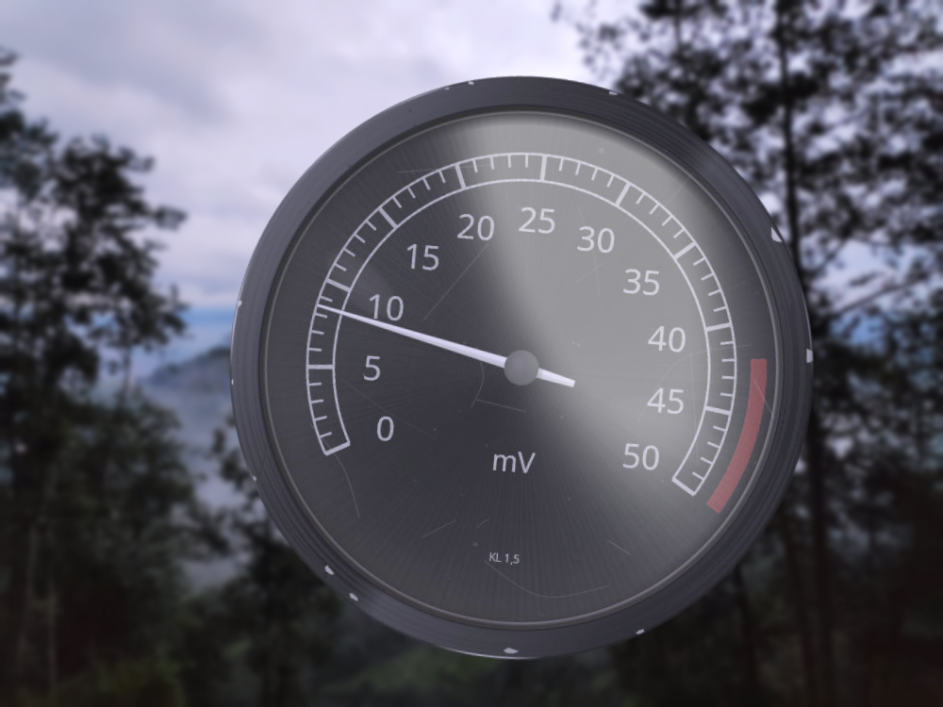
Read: 8.5 (mV)
